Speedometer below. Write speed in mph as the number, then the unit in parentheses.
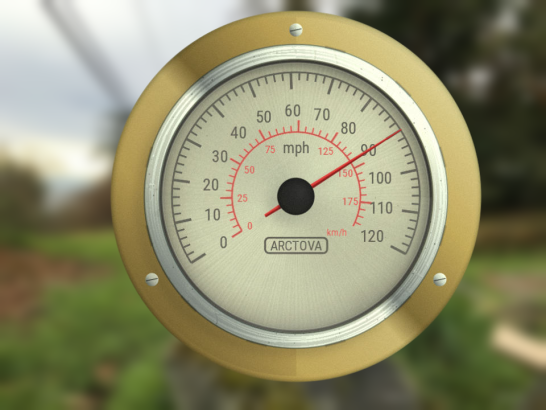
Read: 90 (mph)
